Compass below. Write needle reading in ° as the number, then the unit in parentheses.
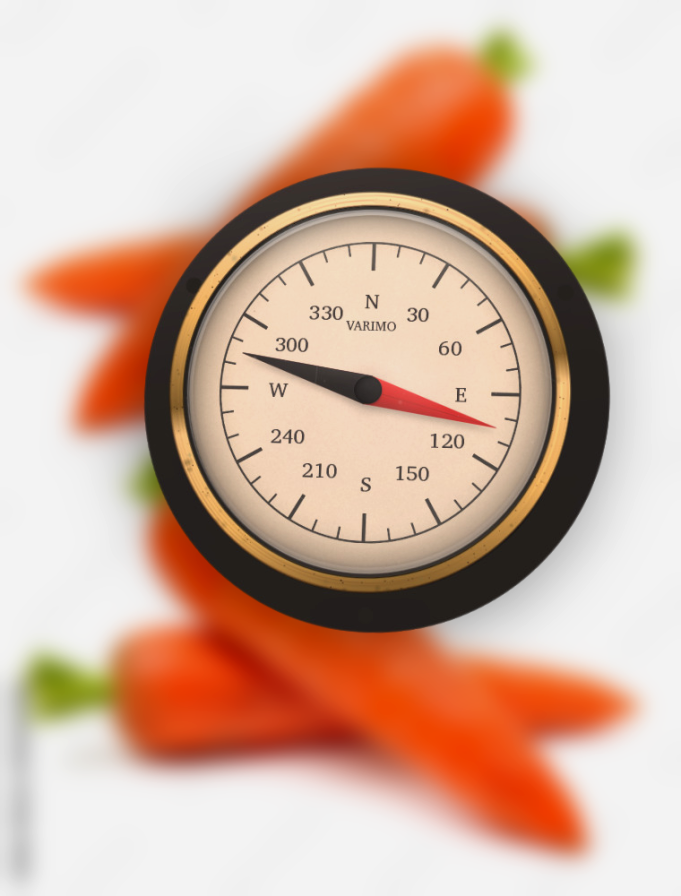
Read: 105 (°)
